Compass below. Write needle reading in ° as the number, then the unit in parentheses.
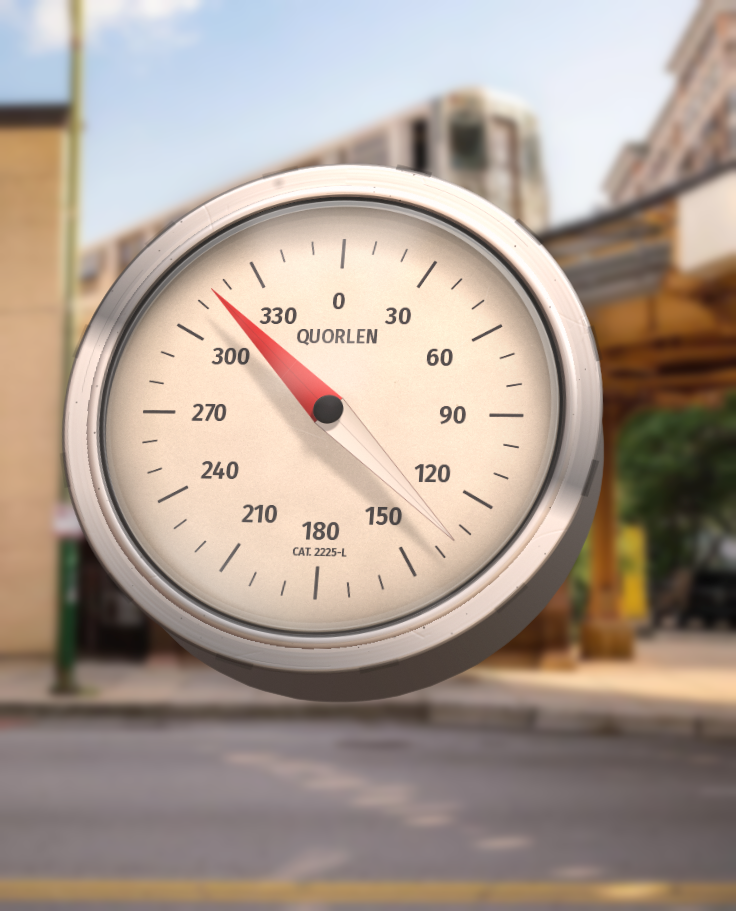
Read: 315 (°)
